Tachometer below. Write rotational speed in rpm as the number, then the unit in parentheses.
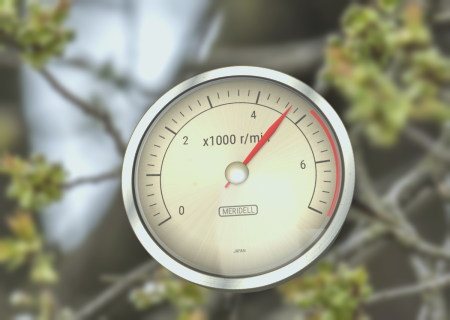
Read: 4700 (rpm)
